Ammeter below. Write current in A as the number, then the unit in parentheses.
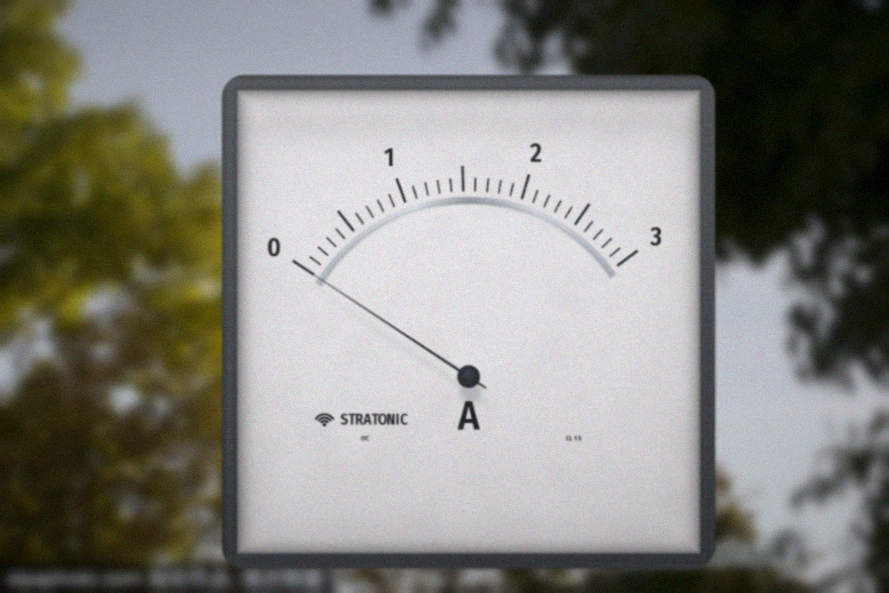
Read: 0 (A)
